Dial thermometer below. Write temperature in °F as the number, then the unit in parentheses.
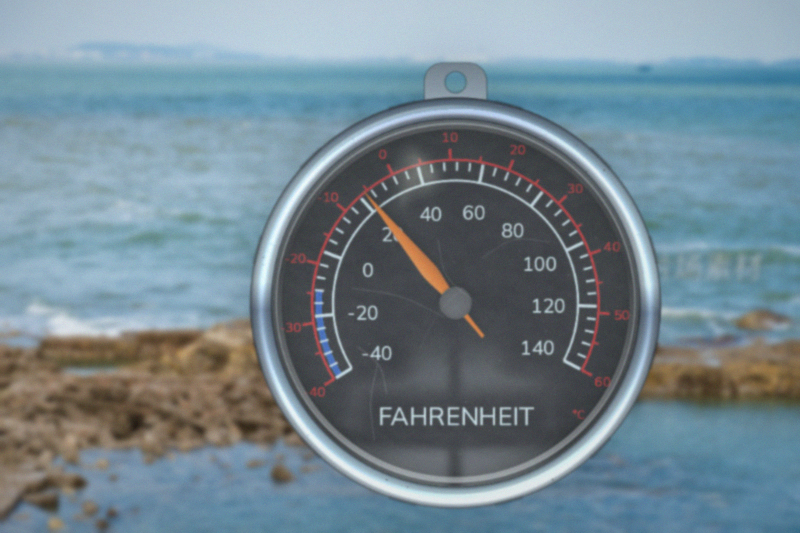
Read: 22 (°F)
